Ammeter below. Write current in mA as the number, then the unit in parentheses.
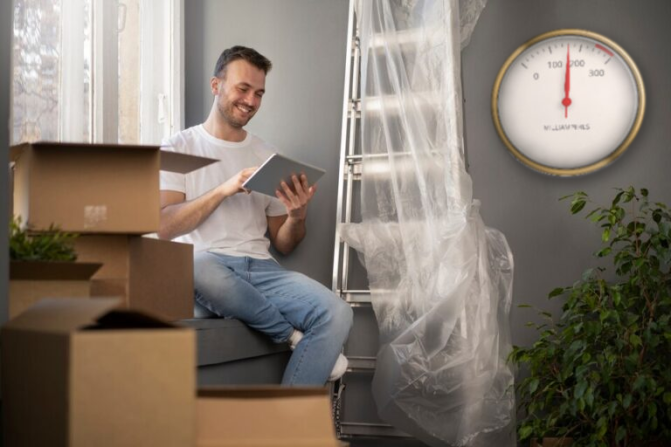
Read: 160 (mA)
